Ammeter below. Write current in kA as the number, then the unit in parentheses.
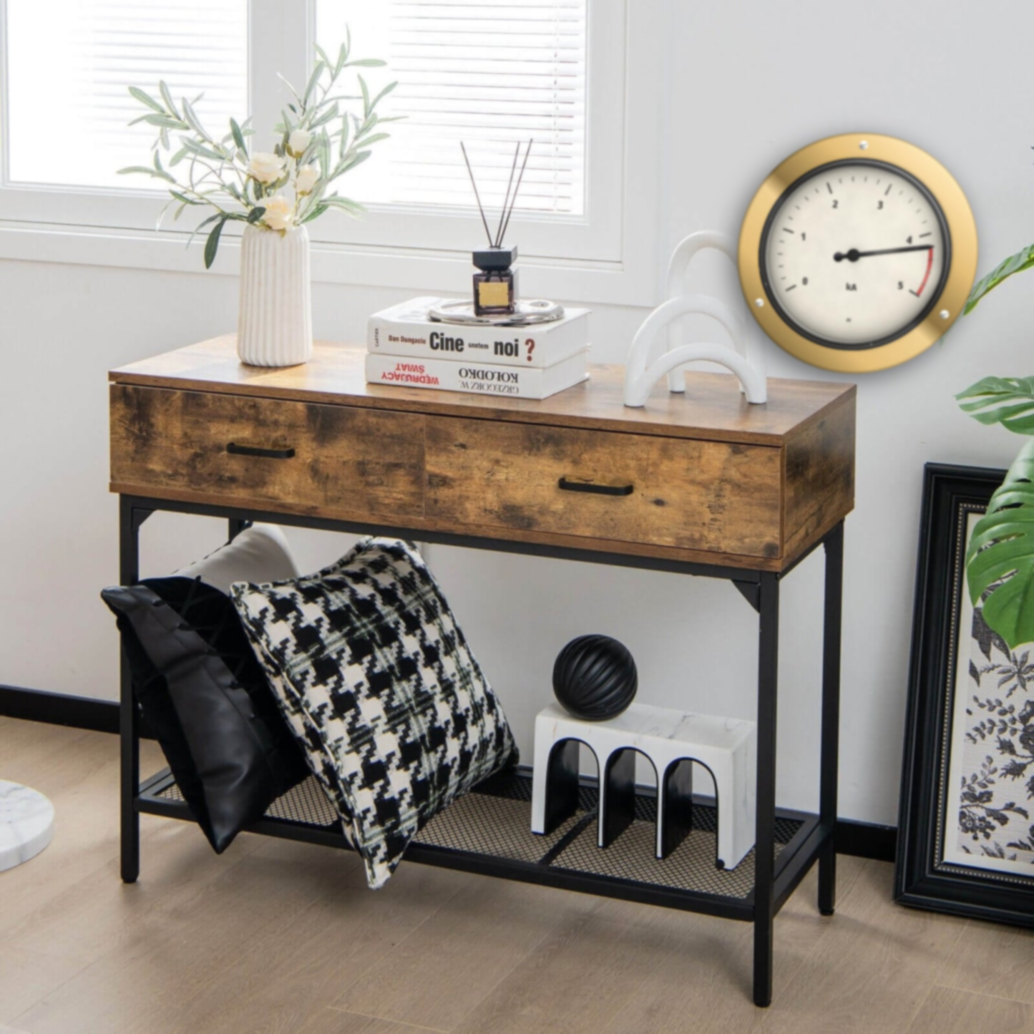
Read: 4.2 (kA)
